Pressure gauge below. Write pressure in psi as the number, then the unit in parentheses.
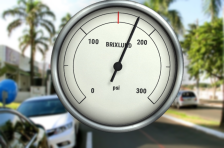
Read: 175 (psi)
